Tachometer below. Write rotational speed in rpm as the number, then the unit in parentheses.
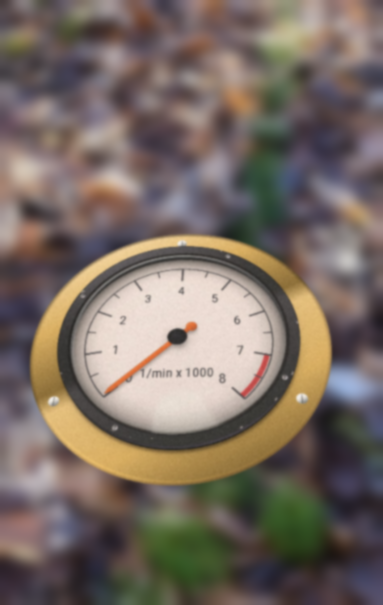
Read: 0 (rpm)
